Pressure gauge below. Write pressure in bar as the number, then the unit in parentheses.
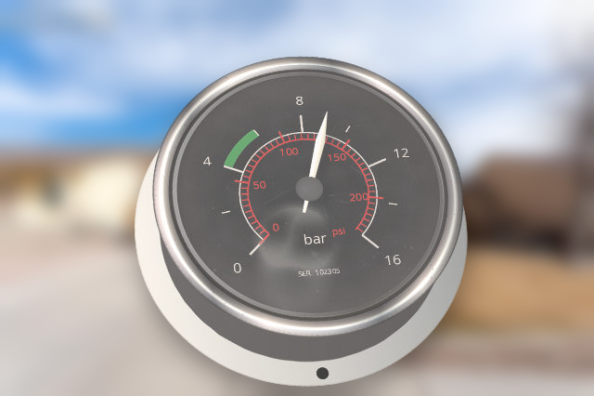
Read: 9 (bar)
